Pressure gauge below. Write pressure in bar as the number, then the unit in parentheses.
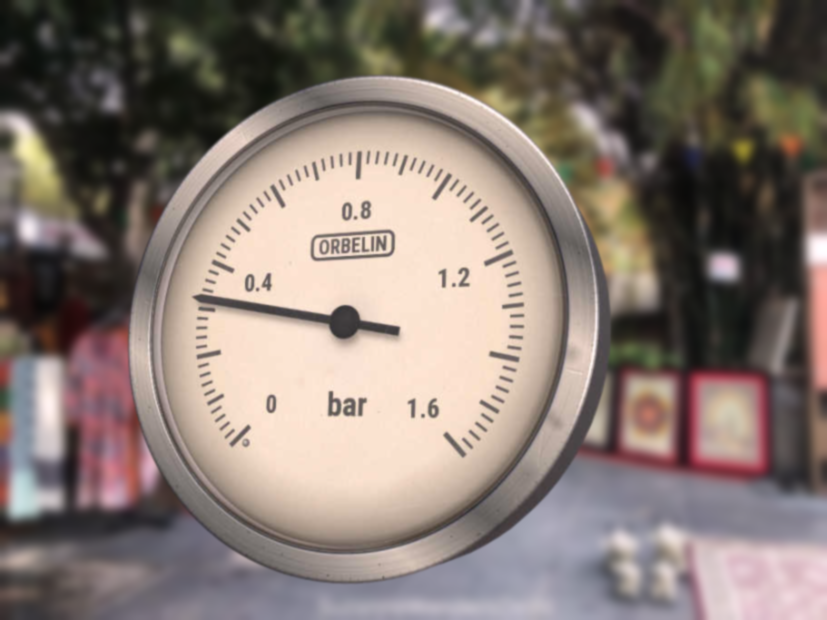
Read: 0.32 (bar)
